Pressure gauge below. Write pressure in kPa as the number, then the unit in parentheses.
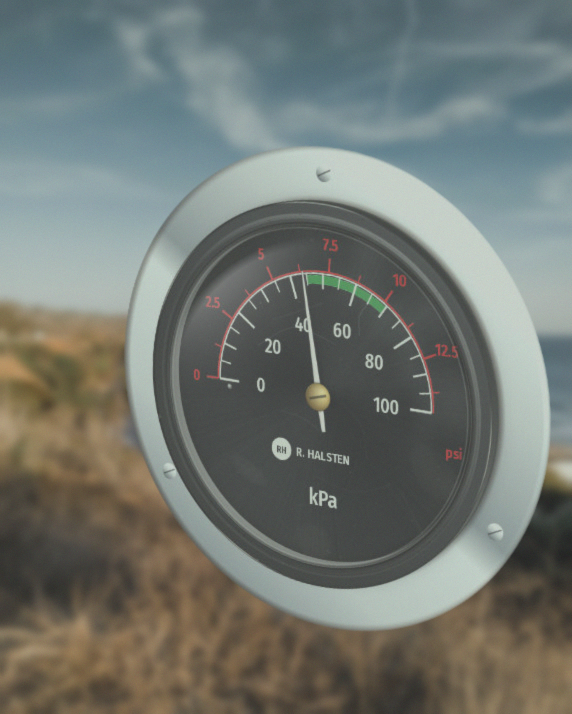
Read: 45 (kPa)
